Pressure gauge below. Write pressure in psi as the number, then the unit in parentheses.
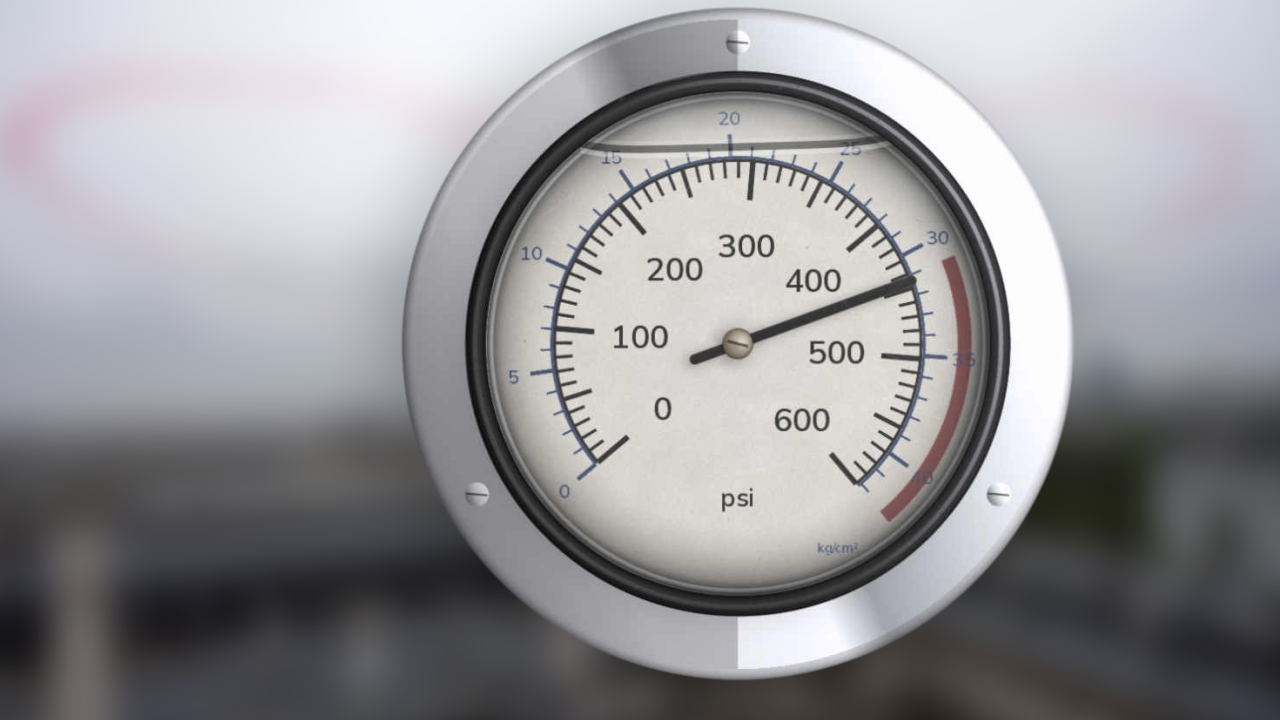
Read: 445 (psi)
